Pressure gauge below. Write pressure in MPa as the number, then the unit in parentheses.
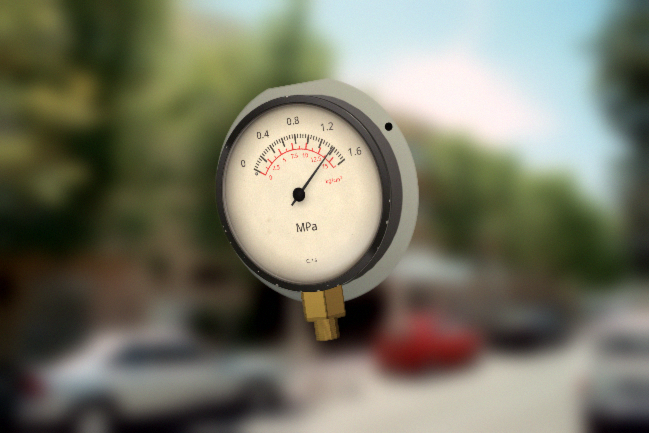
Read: 1.4 (MPa)
